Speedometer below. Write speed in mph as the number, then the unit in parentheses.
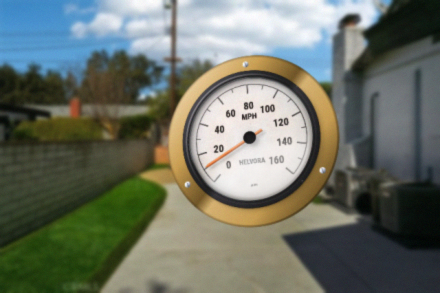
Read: 10 (mph)
